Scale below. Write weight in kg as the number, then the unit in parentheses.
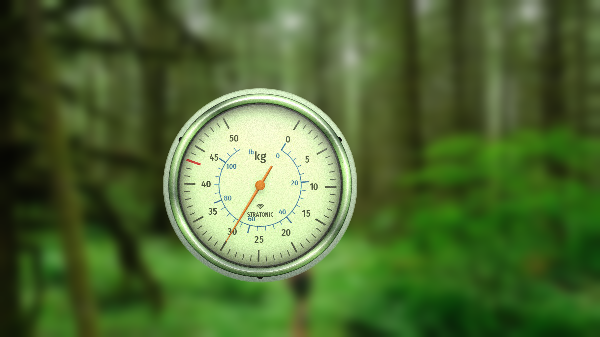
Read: 30 (kg)
